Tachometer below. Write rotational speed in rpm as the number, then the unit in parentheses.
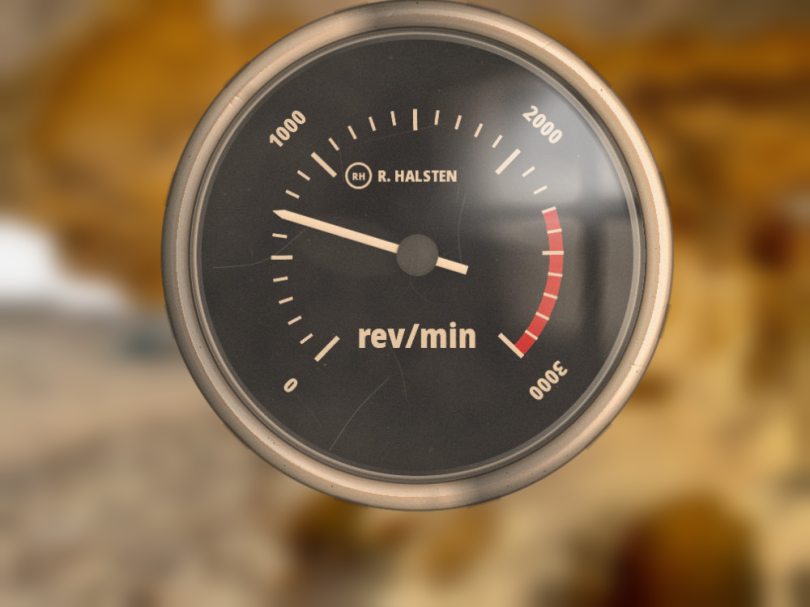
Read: 700 (rpm)
